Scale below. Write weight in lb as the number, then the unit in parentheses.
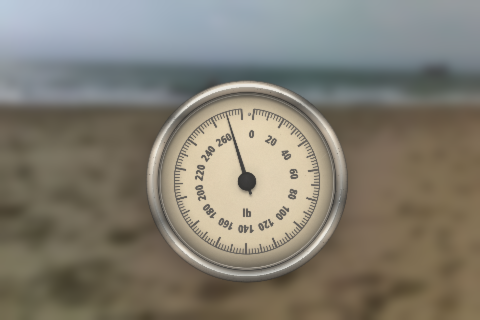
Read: 270 (lb)
